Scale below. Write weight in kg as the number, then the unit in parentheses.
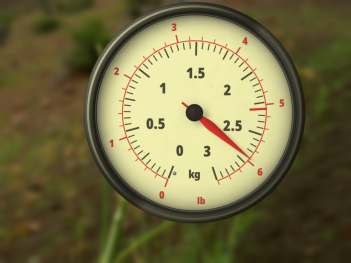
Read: 2.7 (kg)
